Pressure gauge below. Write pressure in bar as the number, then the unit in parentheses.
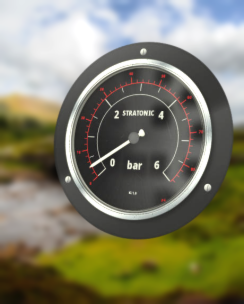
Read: 0.25 (bar)
